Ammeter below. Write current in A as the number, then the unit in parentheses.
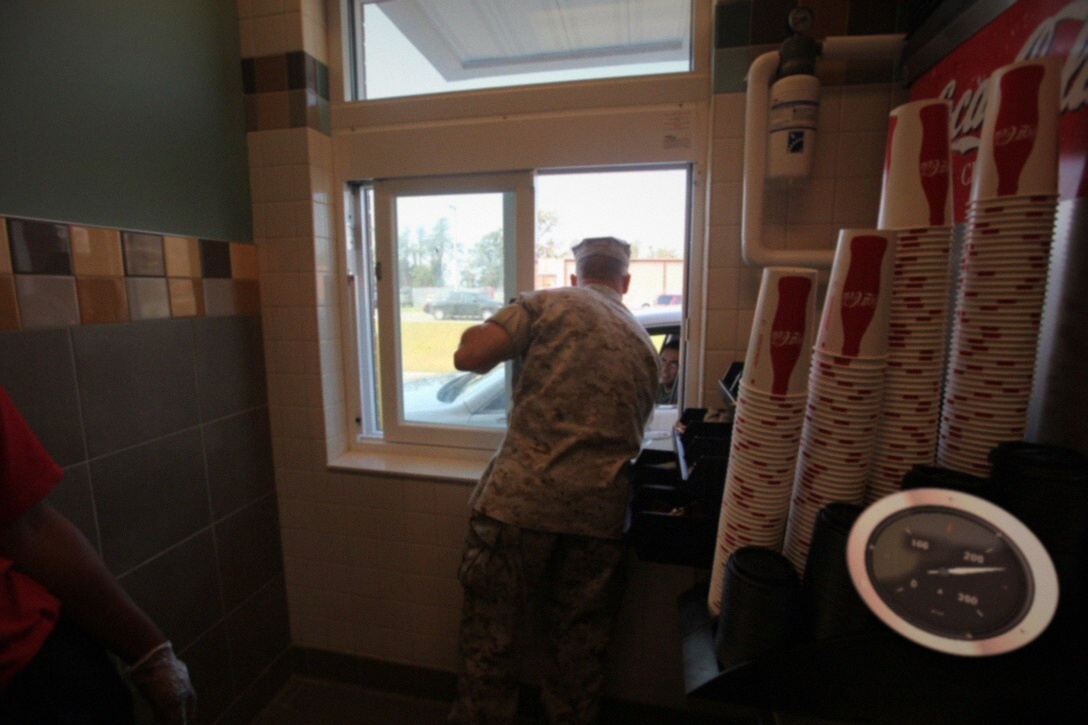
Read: 225 (A)
